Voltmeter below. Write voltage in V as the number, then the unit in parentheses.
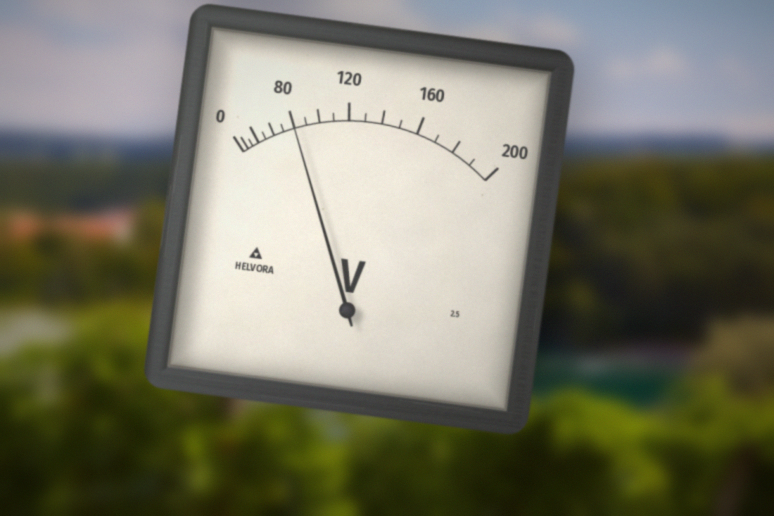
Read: 80 (V)
